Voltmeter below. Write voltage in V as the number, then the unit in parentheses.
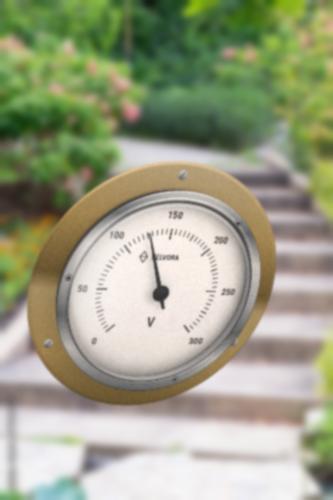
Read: 125 (V)
